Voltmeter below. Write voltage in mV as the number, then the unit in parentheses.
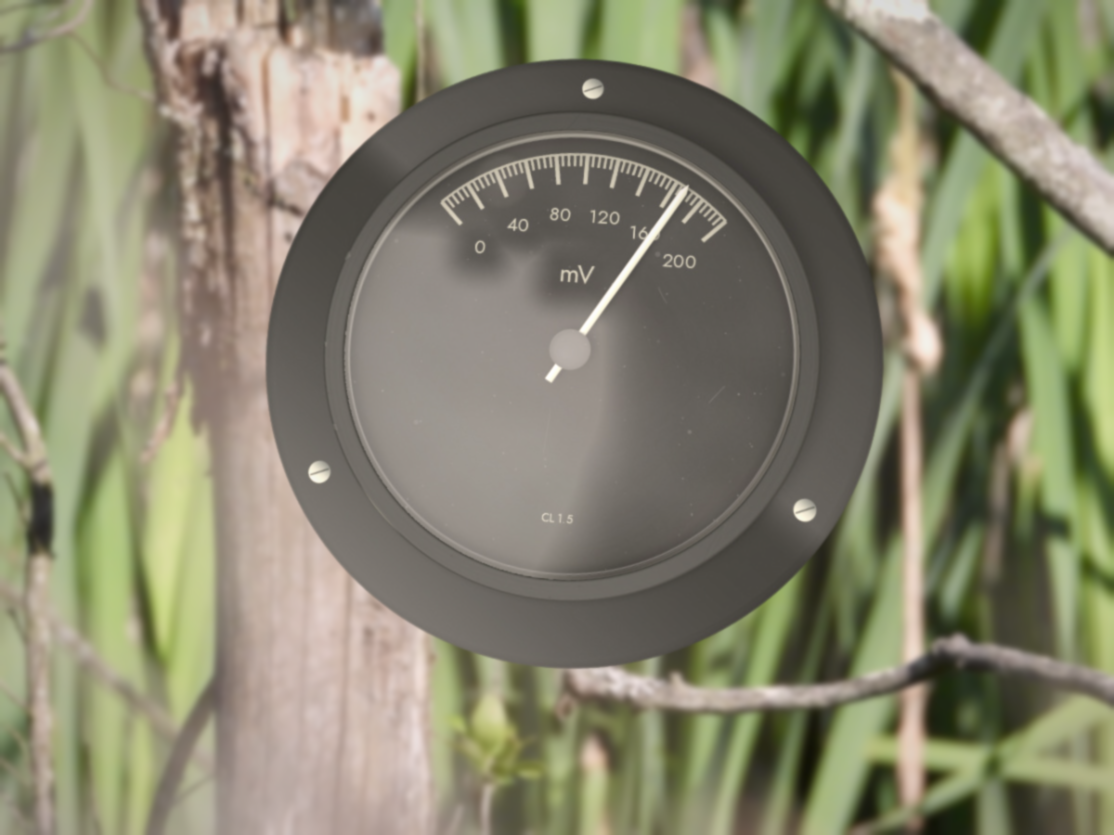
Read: 168 (mV)
